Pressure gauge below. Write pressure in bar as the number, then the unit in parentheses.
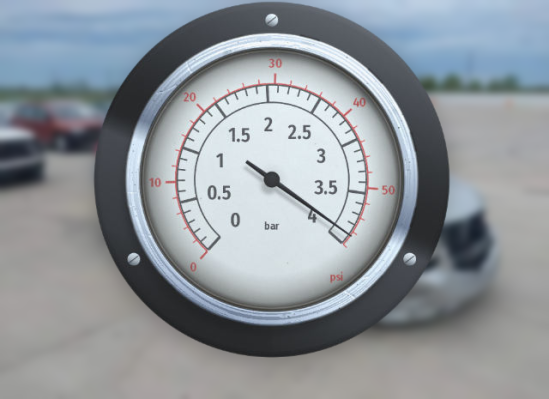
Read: 3.9 (bar)
